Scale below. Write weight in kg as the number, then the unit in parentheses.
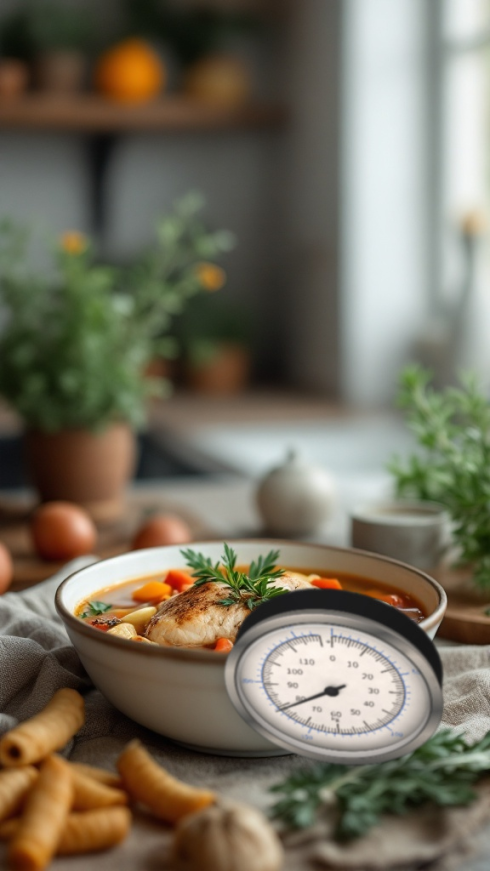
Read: 80 (kg)
